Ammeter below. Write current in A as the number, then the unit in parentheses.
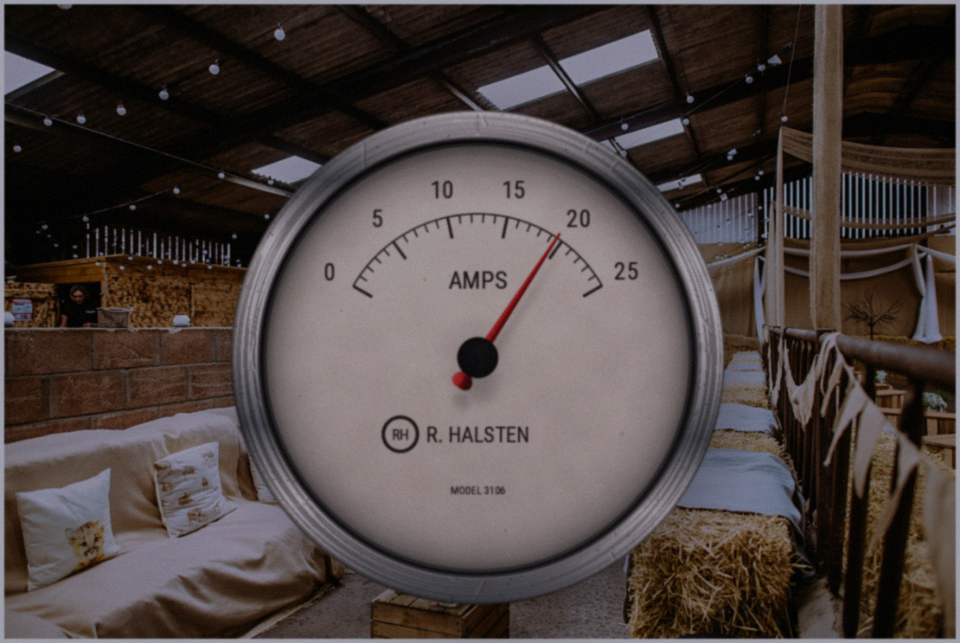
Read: 19.5 (A)
